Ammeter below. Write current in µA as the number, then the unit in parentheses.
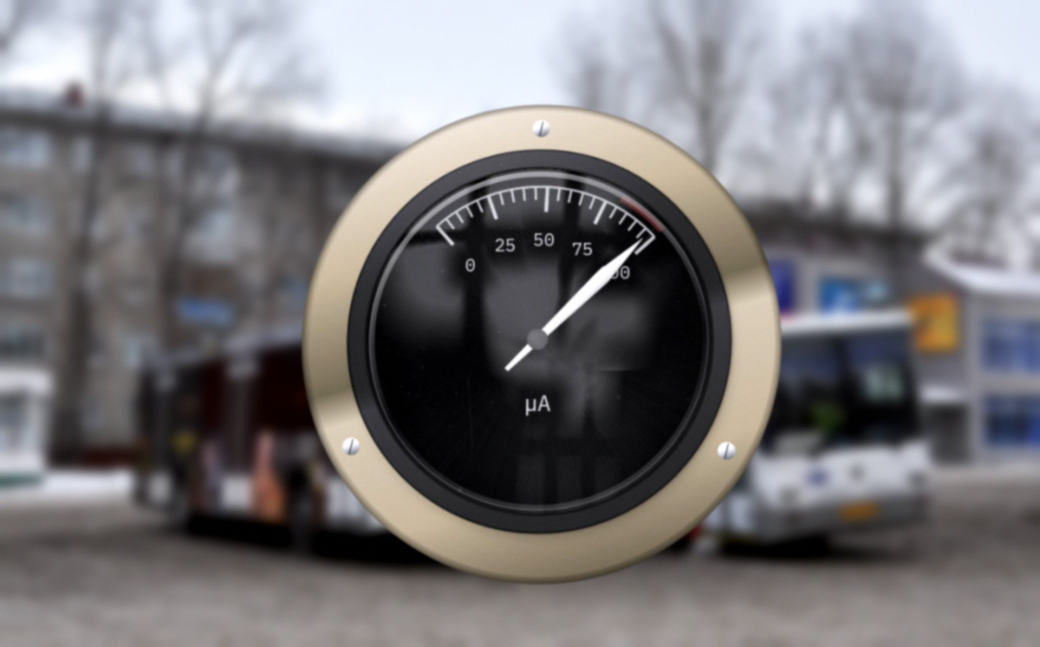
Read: 97.5 (µA)
